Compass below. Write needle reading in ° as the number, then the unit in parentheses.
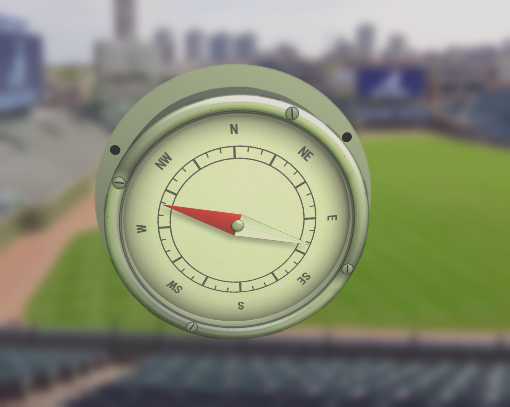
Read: 290 (°)
